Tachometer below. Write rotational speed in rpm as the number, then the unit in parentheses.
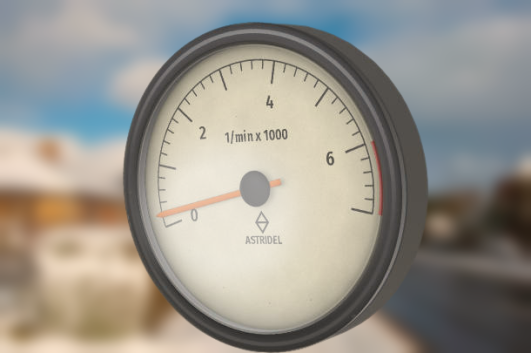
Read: 200 (rpm)
